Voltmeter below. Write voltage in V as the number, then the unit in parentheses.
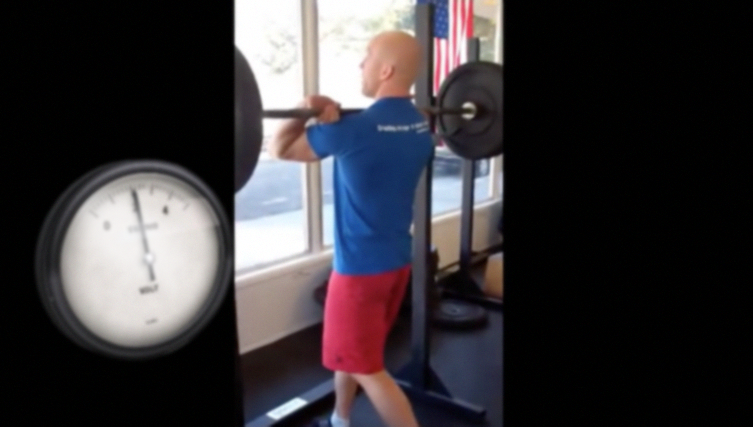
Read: 2 (V)
